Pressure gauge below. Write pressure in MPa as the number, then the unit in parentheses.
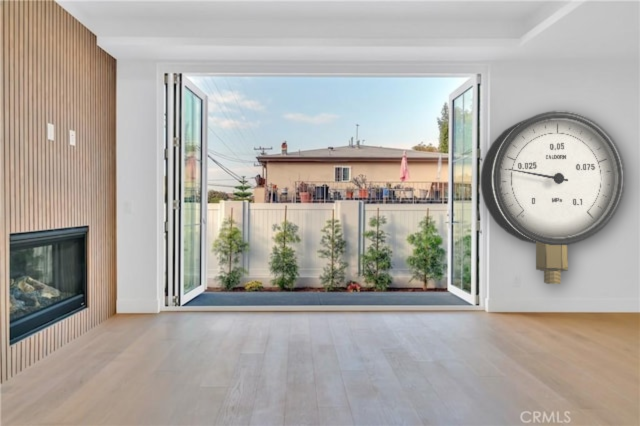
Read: 0.02 (MPa)
